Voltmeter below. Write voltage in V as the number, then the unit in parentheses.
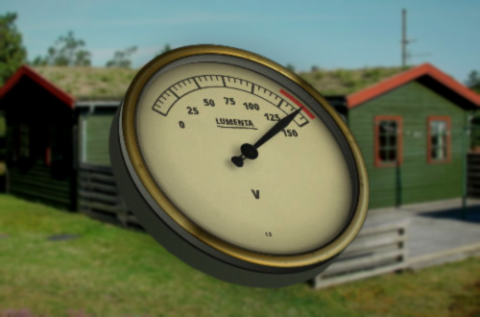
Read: 140 (V)
